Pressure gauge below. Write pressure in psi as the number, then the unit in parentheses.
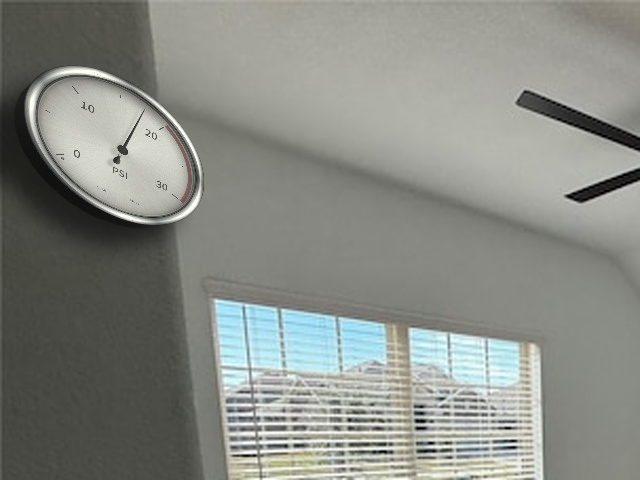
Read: 17.5 (psi)
